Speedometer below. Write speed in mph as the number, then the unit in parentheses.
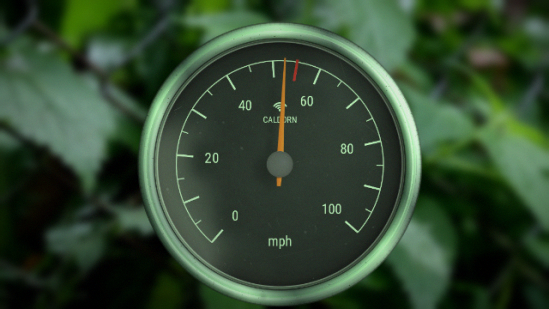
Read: 52.5 (mph)
